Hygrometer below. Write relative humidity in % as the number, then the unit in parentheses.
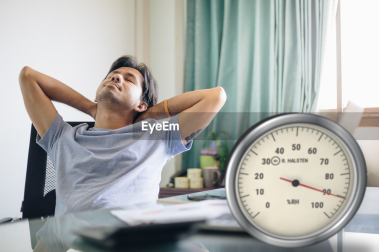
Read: 90 (%)
